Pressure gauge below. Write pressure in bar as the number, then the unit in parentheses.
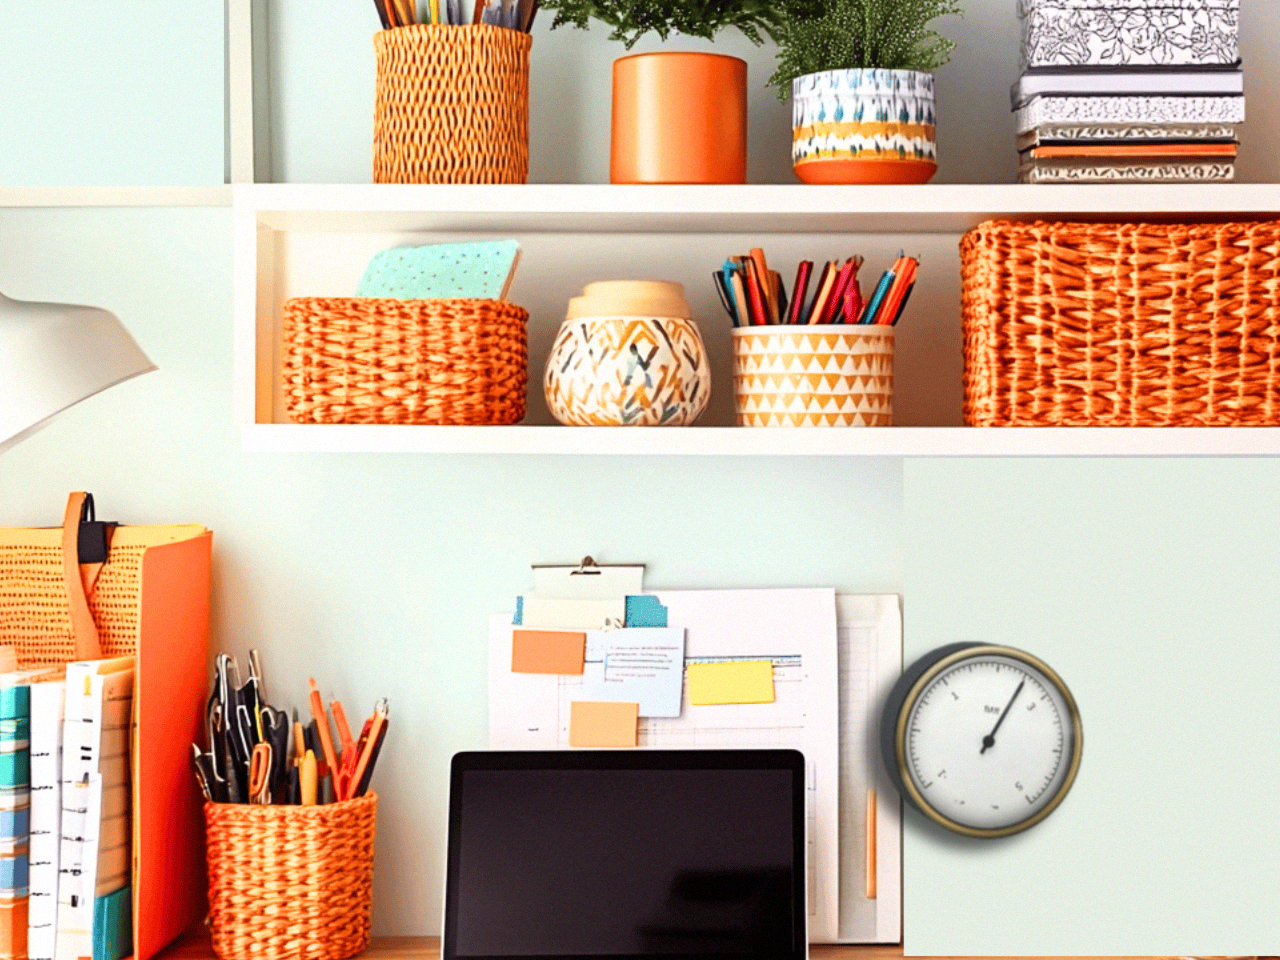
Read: 2.5 (bar)
